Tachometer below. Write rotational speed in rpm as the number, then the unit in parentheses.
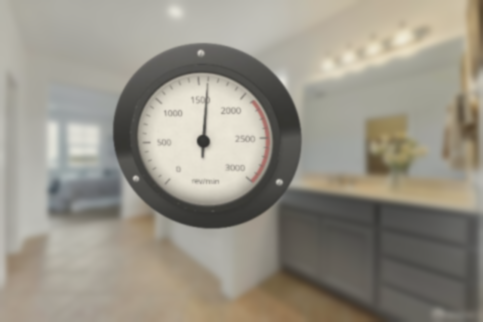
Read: 1600 (rpm)
